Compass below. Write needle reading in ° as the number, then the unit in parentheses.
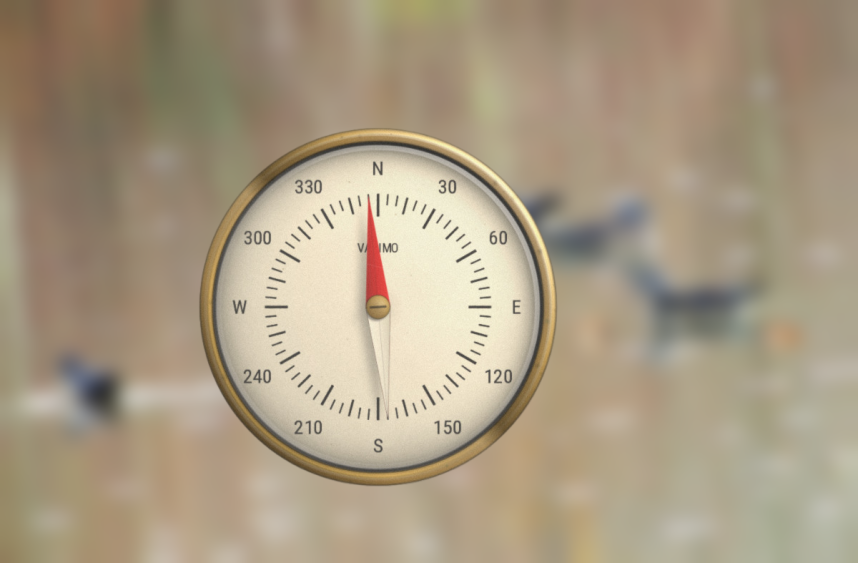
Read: 355 (°)
